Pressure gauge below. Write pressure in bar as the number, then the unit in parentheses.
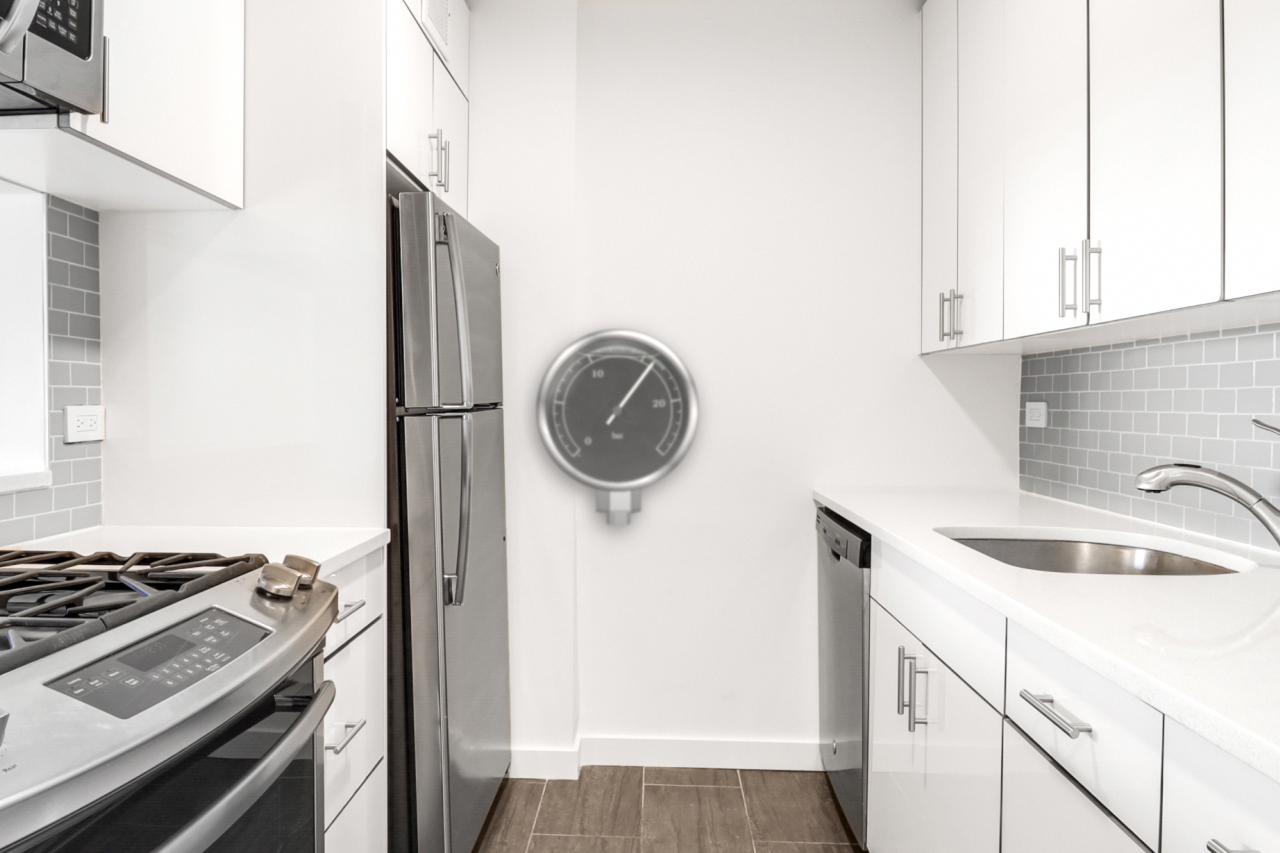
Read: 16 (bar)
